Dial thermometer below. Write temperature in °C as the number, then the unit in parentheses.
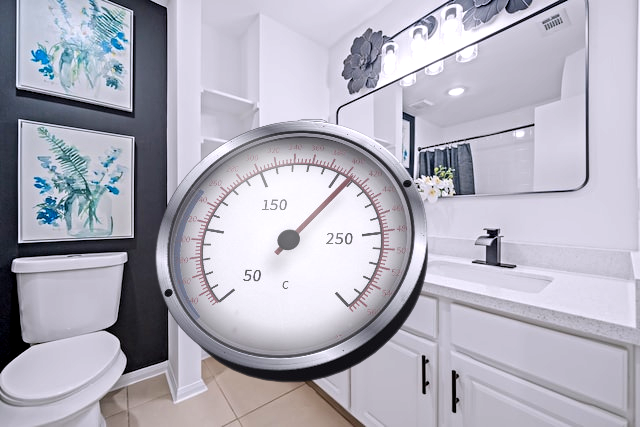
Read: 210 (°C)
